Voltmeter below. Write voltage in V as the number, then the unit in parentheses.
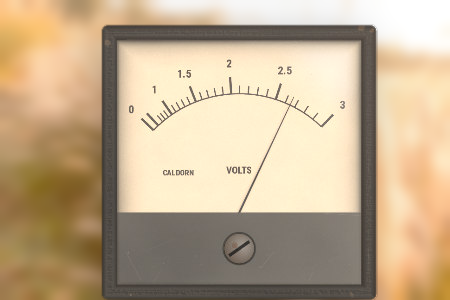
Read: 2.65 (V)
